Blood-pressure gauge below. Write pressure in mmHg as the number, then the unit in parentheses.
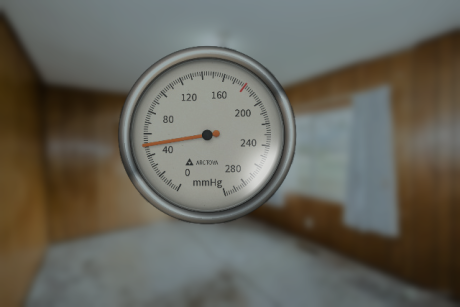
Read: 50 (mmHg)
